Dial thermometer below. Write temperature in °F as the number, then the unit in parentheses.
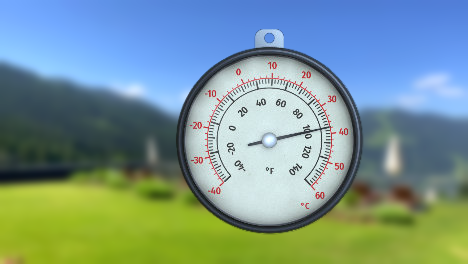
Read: 100 (°F)
